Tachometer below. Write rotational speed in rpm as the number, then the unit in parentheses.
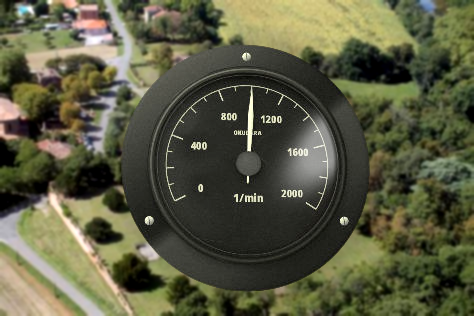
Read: 1000 (rpm)
